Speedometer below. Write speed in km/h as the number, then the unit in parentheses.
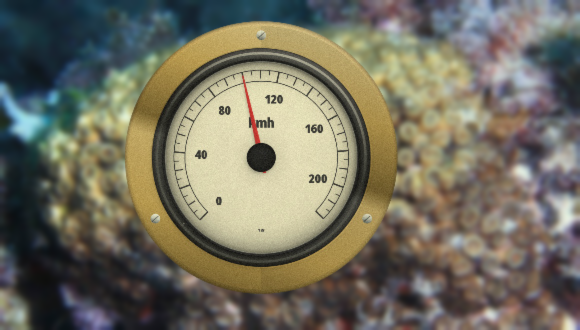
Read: 100 (km/h)
